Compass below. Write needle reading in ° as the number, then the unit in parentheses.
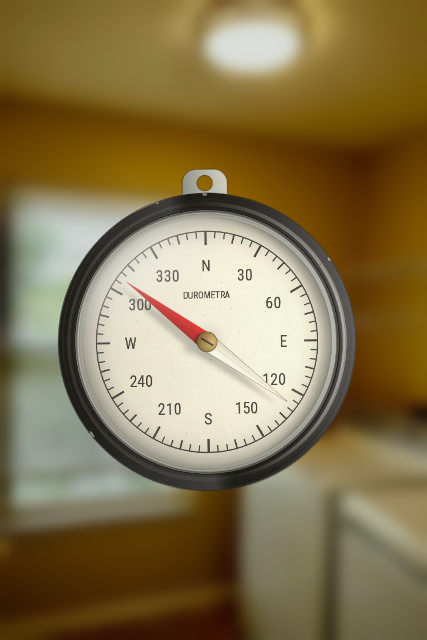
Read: 307.5 (°)
